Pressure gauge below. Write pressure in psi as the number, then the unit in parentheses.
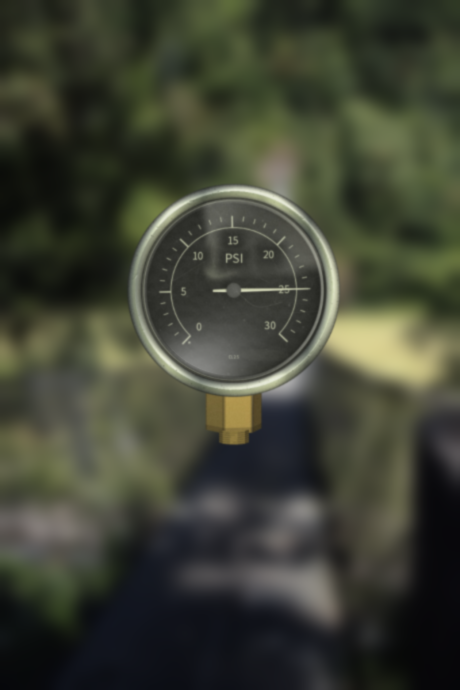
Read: 25 (psi)
